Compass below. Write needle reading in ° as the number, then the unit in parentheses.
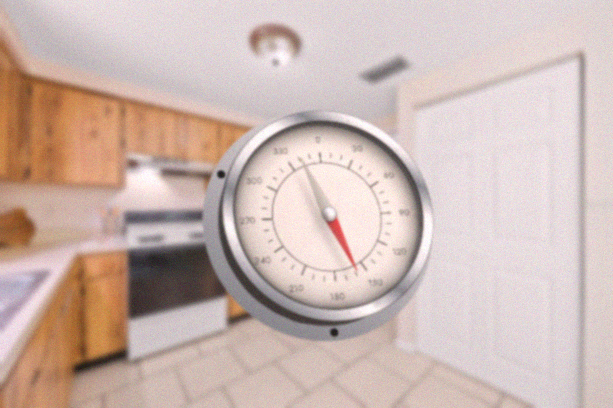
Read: 160 (°)
